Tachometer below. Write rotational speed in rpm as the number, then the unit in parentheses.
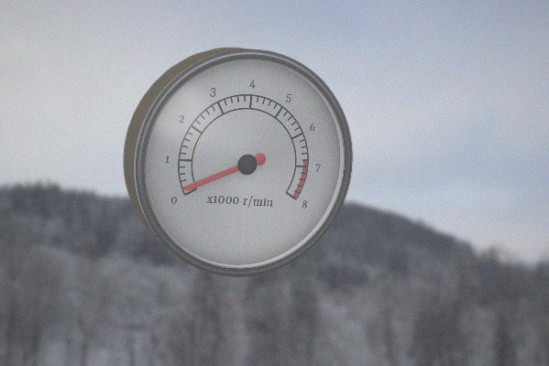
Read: 200 (rpm)
